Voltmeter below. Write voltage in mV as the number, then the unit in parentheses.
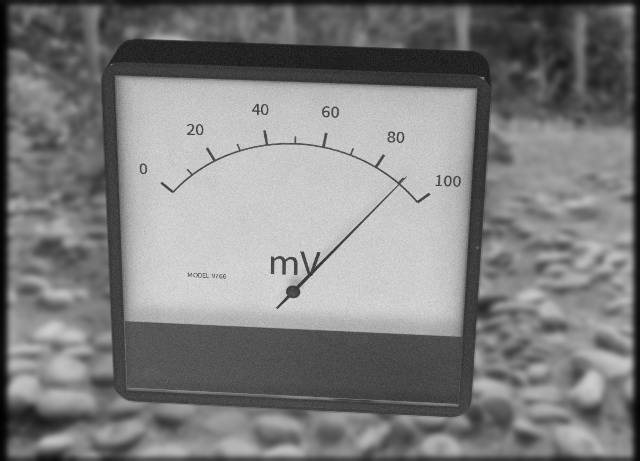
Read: 90 (mV)
